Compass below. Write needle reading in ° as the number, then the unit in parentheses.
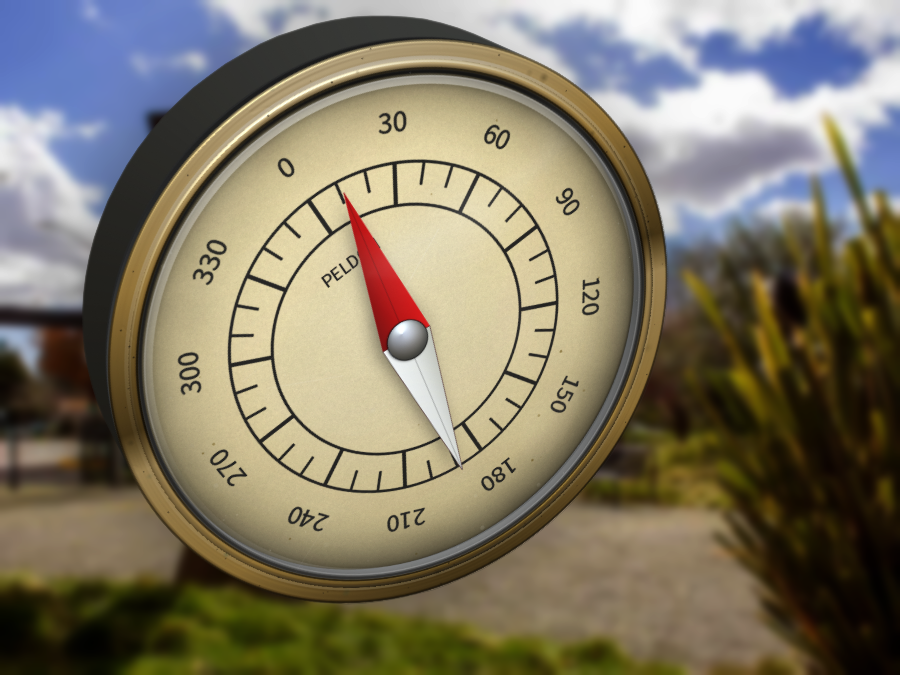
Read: 10 (°)
